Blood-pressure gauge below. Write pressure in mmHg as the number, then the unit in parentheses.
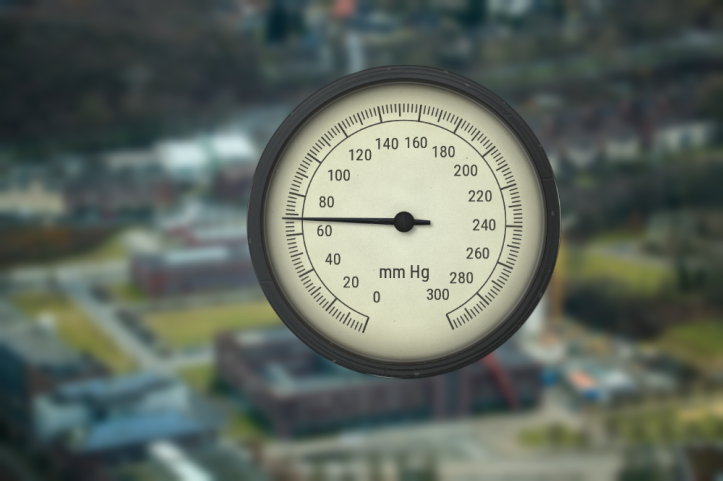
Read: 68 (mmHg)
